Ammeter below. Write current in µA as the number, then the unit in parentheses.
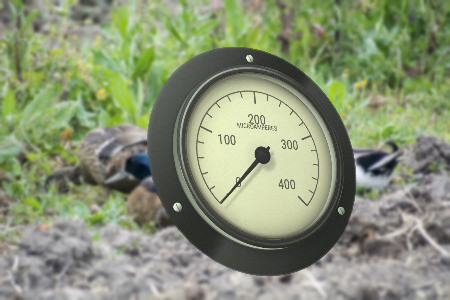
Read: 0 (µA)
